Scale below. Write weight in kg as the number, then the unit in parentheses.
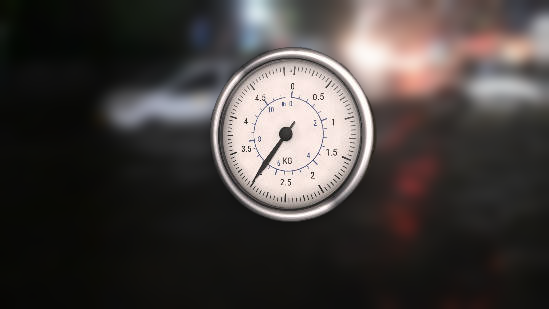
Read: 3 (kg)
